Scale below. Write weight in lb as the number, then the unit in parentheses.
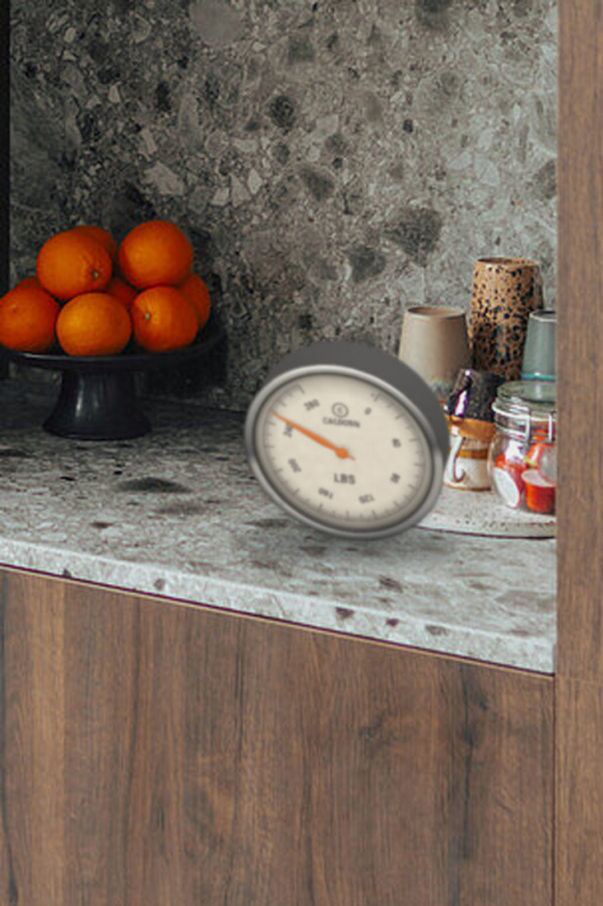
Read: 250 (lb)
